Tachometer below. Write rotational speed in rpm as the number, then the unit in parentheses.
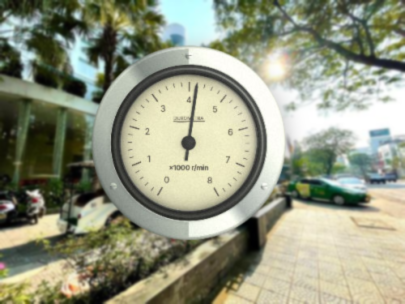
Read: 4200 (rpm)
